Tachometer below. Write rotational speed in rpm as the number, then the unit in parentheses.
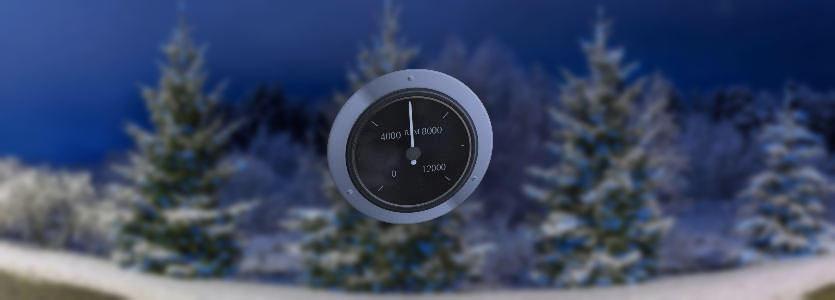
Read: 6000 (rpm)
